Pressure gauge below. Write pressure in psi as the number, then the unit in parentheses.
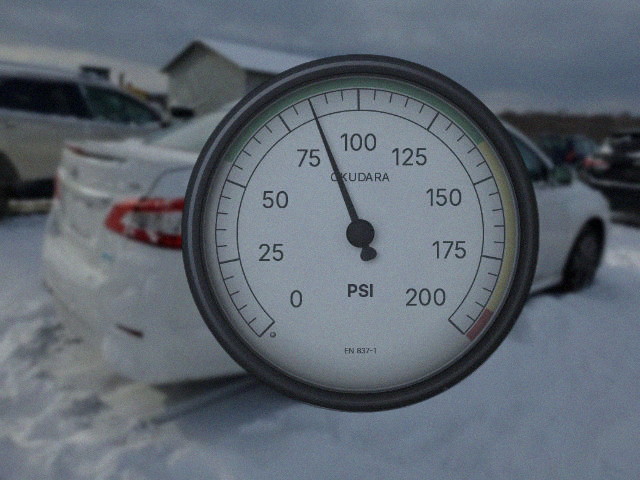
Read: 85 (psi)
